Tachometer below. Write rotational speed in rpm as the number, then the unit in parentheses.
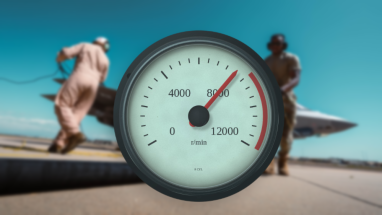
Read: 8000 (rpm)
